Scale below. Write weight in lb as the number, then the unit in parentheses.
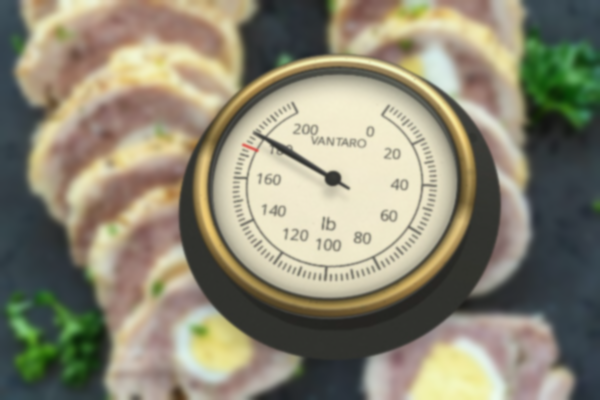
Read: 180 (lb)
